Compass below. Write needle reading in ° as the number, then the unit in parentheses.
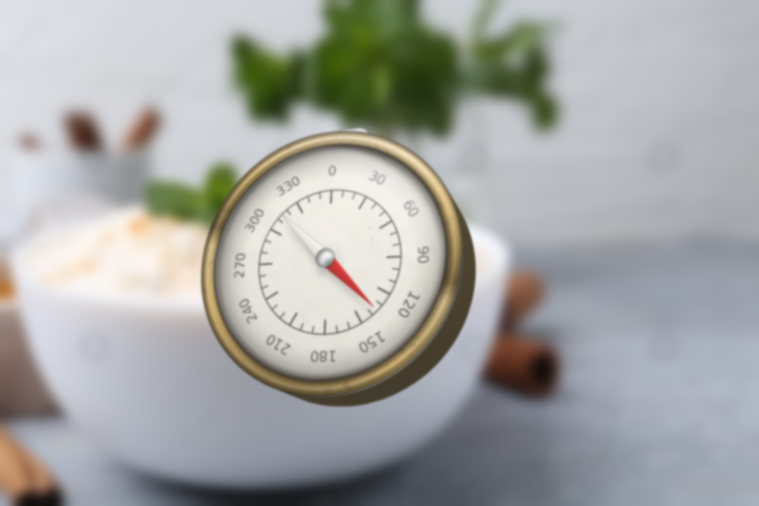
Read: 135 (°)
